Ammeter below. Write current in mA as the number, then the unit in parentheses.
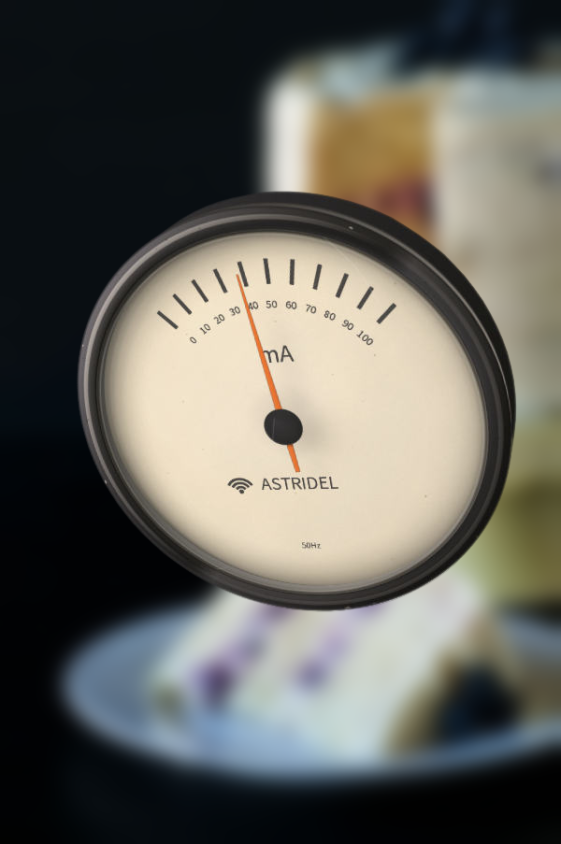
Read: 40 (mA)
